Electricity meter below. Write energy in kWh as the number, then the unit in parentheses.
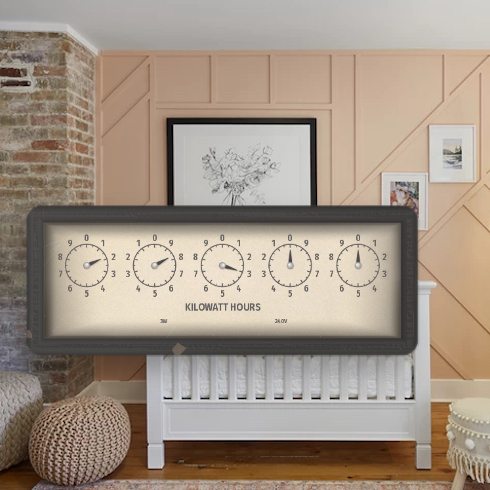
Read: 18300 (kWh)
